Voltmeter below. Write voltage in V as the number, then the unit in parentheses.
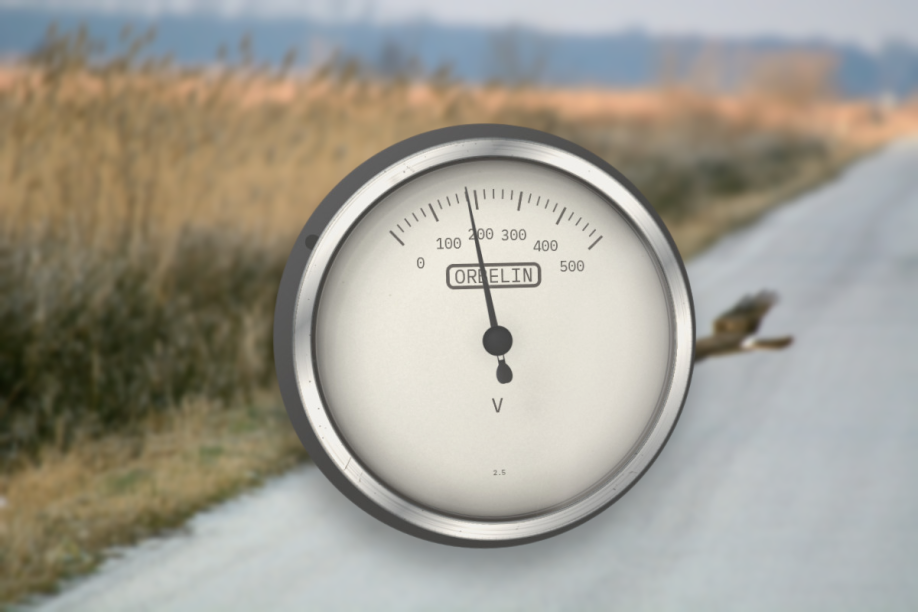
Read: 180 (V)
